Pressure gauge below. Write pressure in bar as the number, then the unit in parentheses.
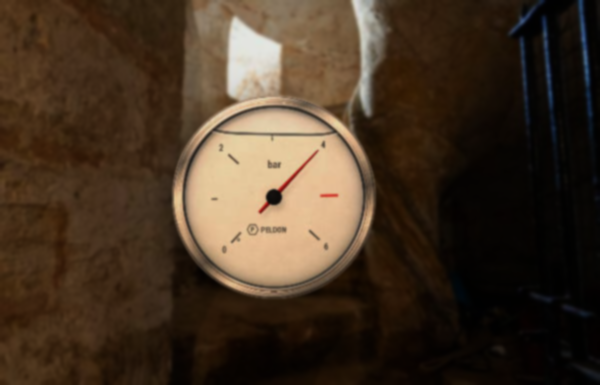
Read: 4 (bar)
